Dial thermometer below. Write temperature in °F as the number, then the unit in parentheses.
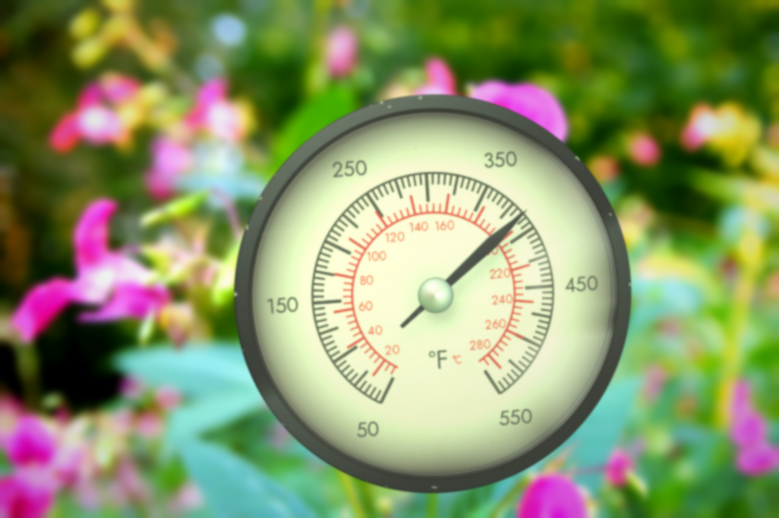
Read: 385 (°F)
